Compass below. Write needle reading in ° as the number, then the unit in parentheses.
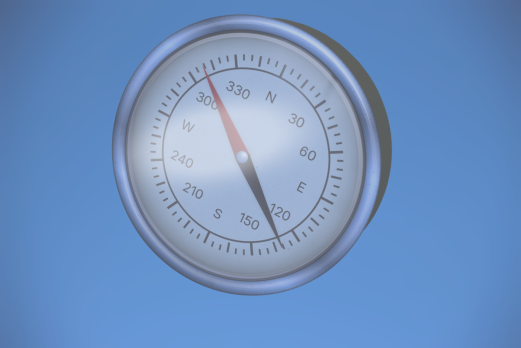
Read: 310 (°)
